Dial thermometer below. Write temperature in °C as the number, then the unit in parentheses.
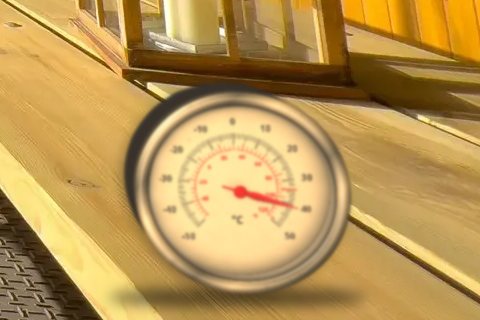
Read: 40 (°C)
